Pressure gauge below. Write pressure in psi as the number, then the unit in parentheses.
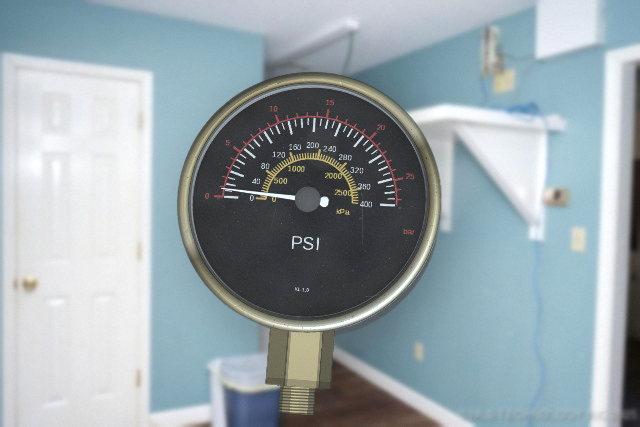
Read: 10 (psi)
